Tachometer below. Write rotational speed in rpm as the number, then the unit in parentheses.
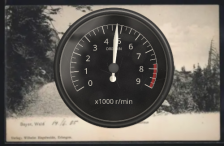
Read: 4750 (rpm)
